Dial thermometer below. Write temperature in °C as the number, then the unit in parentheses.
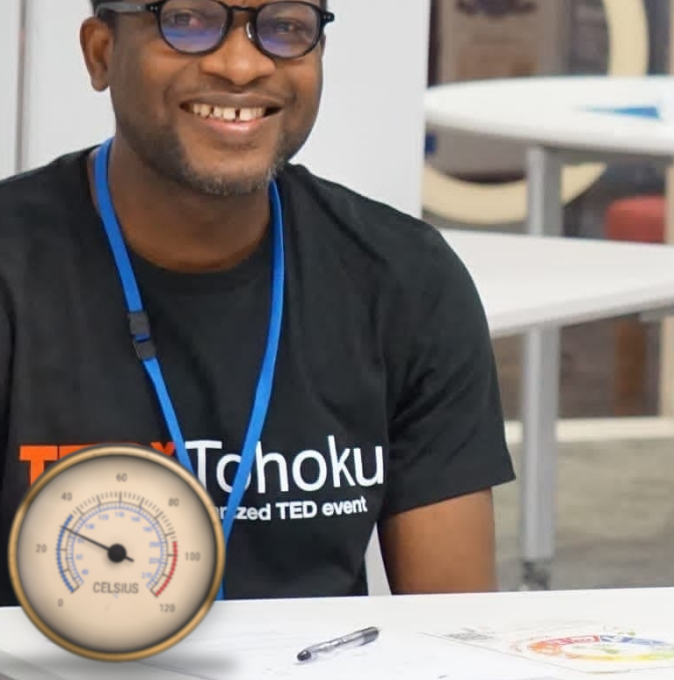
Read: 30 (°C)
